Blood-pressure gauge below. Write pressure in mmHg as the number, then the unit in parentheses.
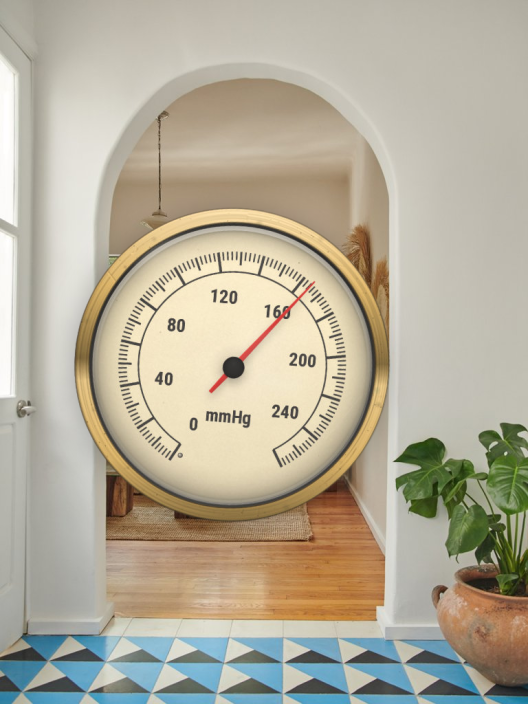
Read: 164 (mmHg)
